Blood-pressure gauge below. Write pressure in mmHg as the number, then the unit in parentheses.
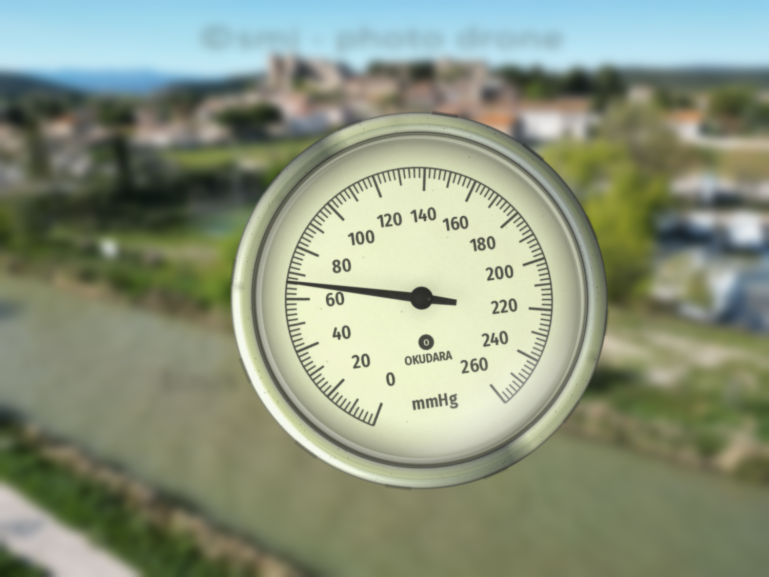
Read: 66 (mmHg)
